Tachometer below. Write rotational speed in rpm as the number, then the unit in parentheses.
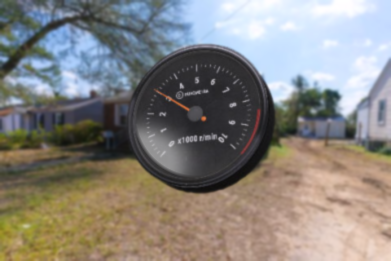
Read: 3000 (rpm)
